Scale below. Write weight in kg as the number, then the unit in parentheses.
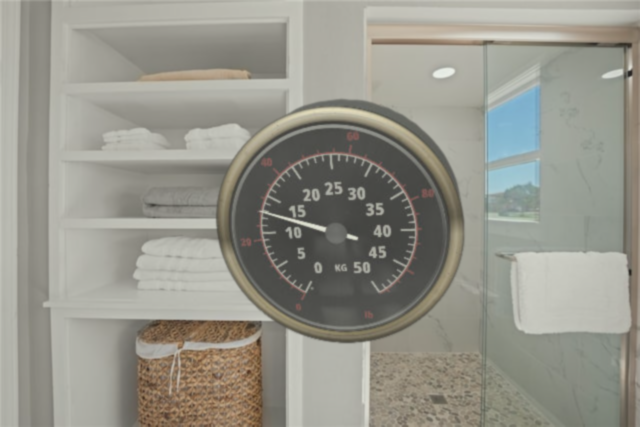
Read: 13 (kg)
